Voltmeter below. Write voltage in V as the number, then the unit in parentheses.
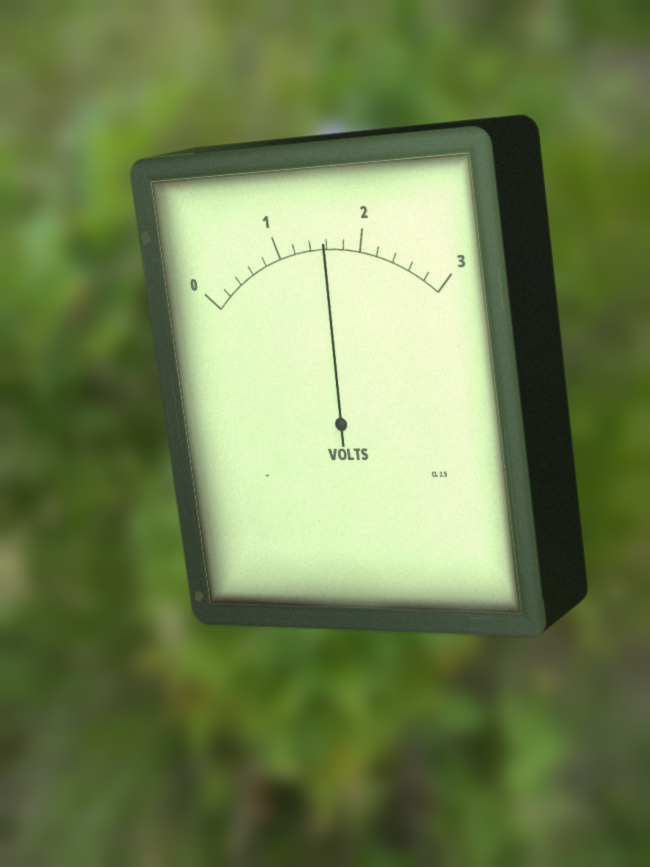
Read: 1.6 (V)
